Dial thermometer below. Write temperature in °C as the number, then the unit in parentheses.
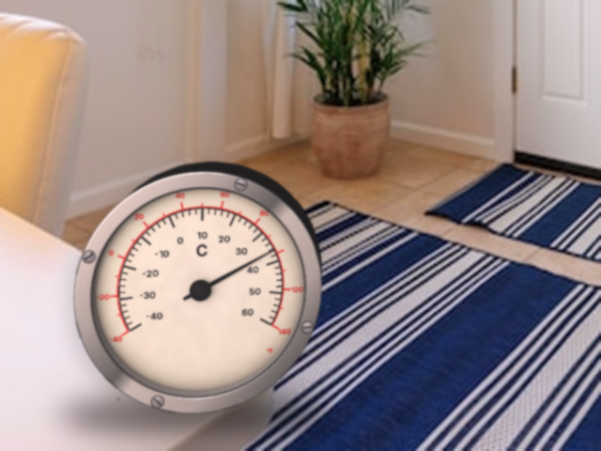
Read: 36 (°C)
